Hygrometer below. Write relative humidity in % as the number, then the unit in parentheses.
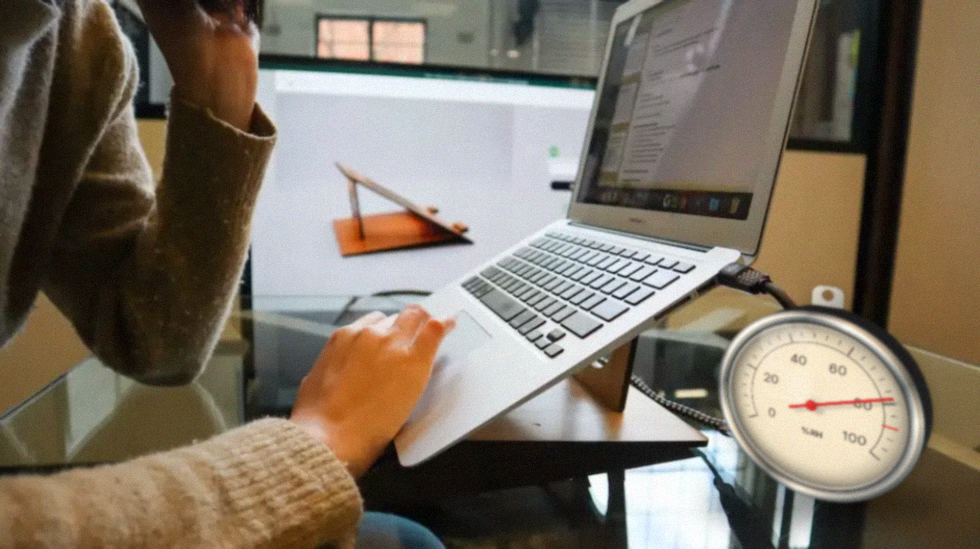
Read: 78 (%)
